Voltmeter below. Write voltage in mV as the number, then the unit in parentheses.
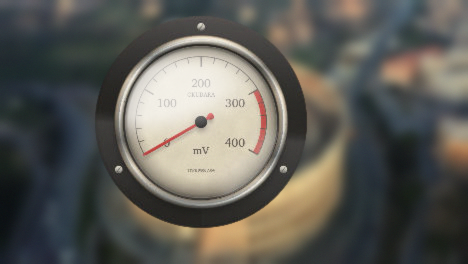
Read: 0 (mV)
